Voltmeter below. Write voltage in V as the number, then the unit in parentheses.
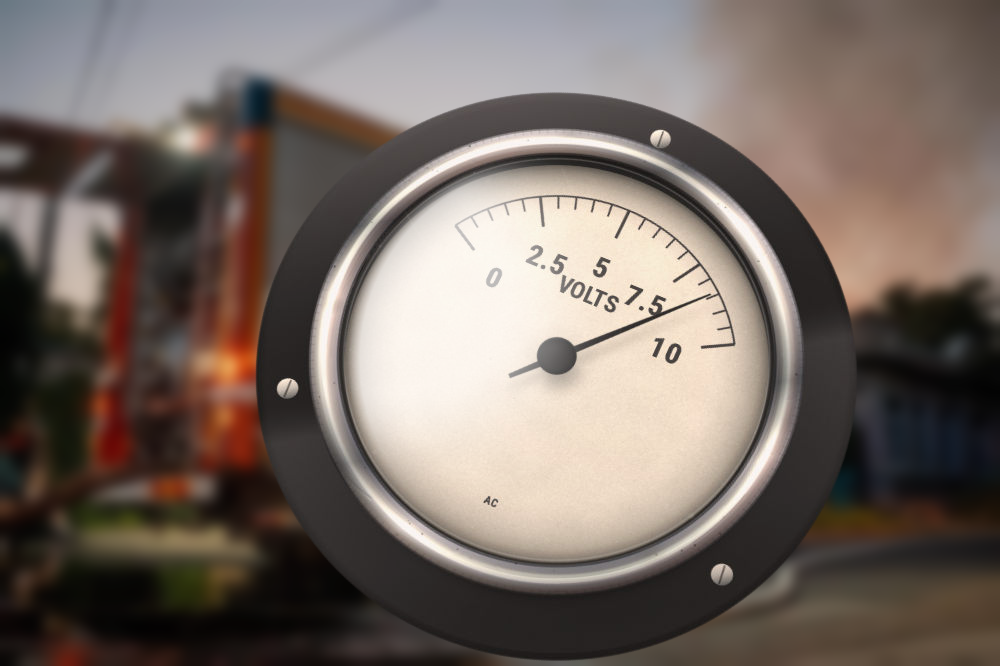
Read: 8.5 (V)
